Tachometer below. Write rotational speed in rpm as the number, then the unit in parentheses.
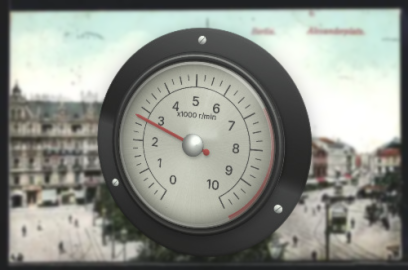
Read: 2750 (rpm)
